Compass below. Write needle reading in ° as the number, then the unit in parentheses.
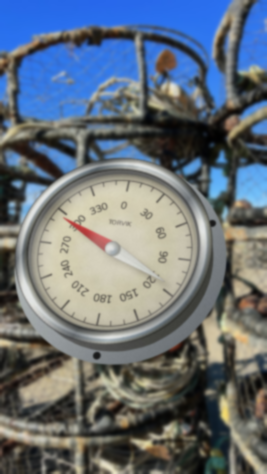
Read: 295 (°)
